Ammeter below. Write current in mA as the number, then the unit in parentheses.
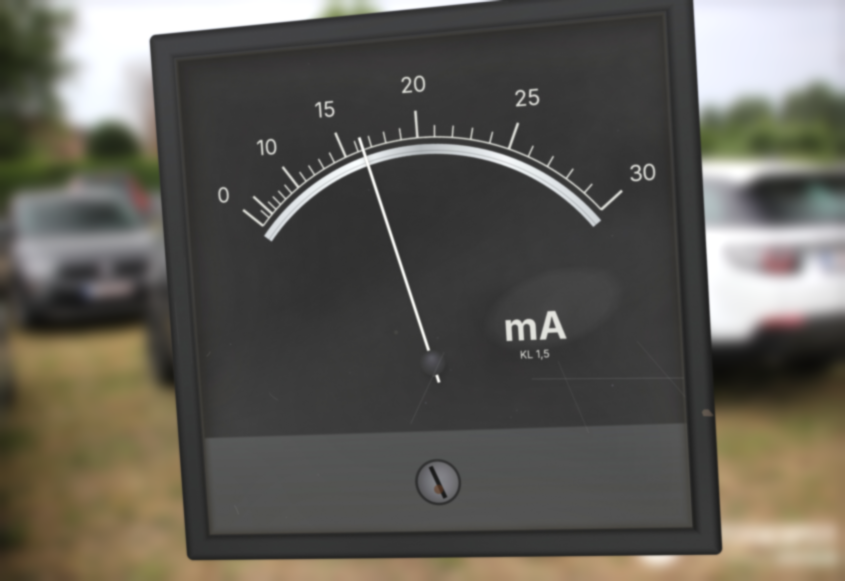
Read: 16.5 (mA)
